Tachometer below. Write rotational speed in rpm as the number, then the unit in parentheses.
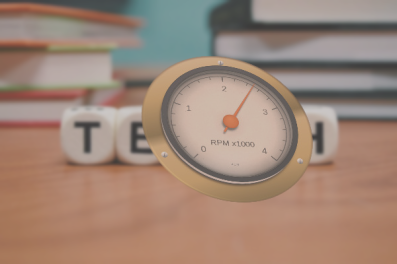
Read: 2500 (rpm)
